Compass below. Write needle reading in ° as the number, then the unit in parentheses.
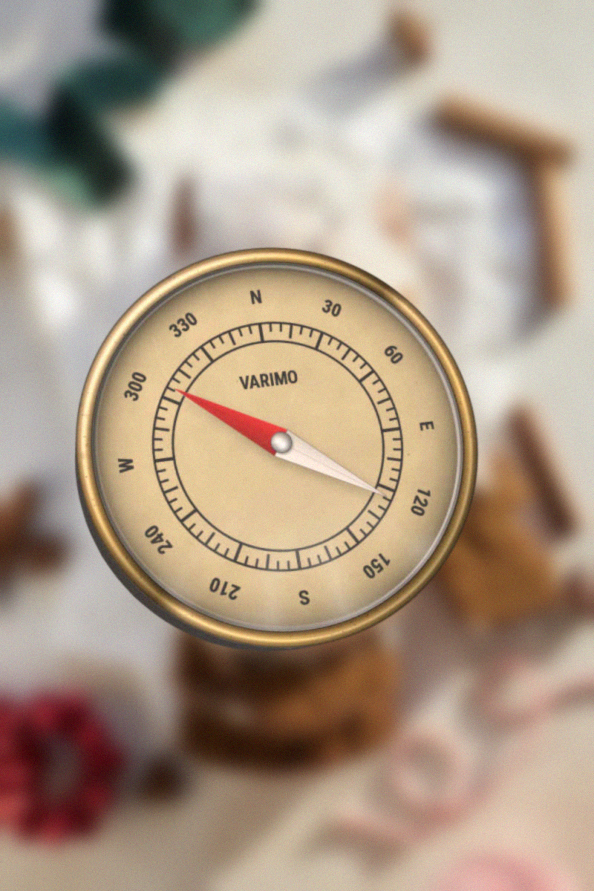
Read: 305 (°)
